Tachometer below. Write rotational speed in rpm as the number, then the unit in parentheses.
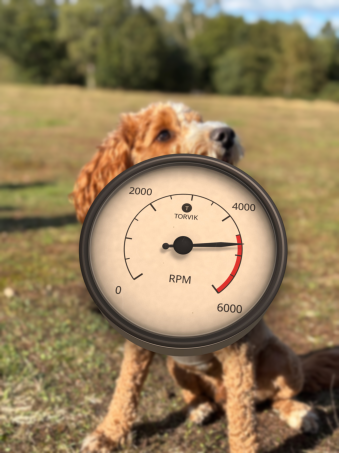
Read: 4750 (rpm)
